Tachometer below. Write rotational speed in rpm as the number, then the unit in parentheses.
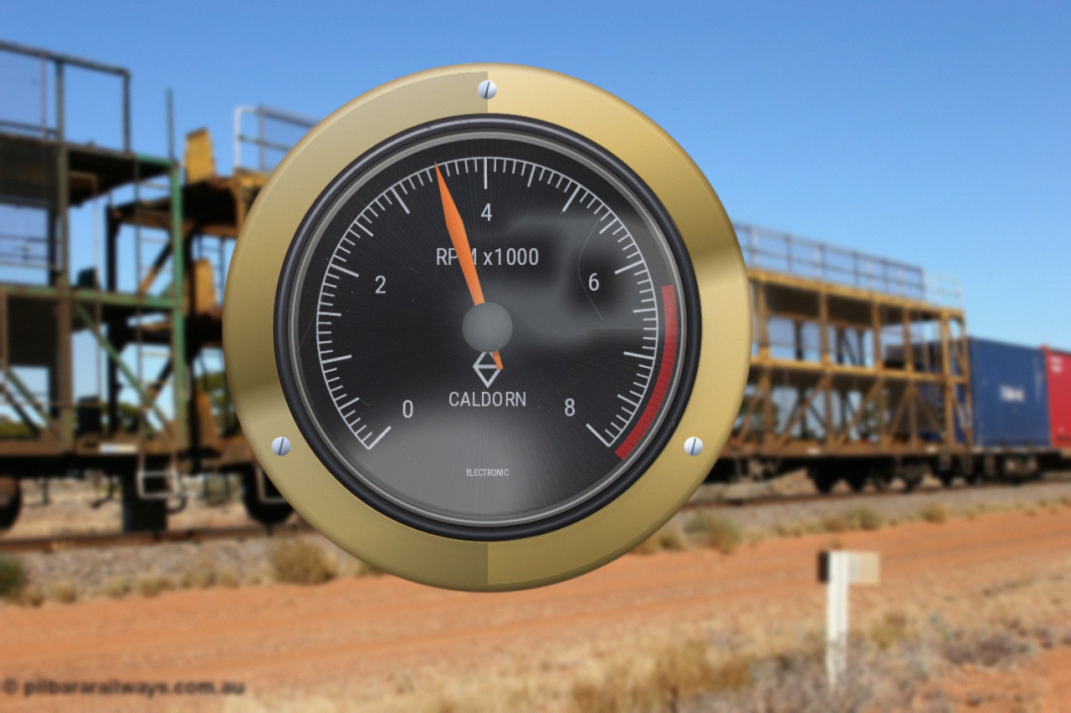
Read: 3500 (rpm)
